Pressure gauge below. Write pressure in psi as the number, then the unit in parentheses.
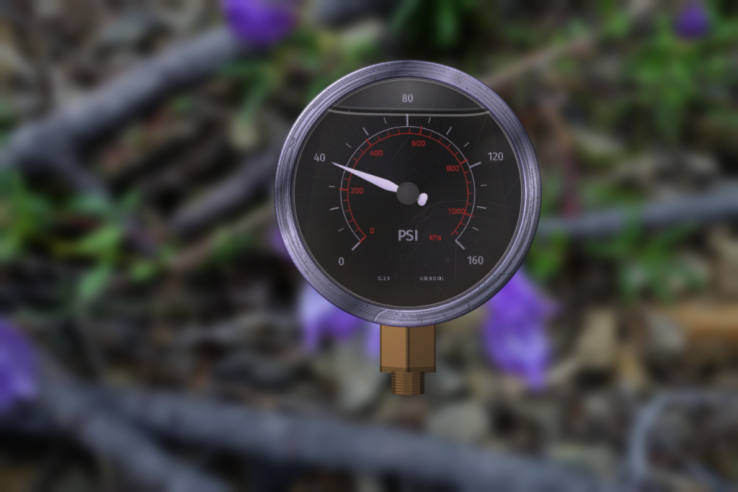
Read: 40 (psi)
